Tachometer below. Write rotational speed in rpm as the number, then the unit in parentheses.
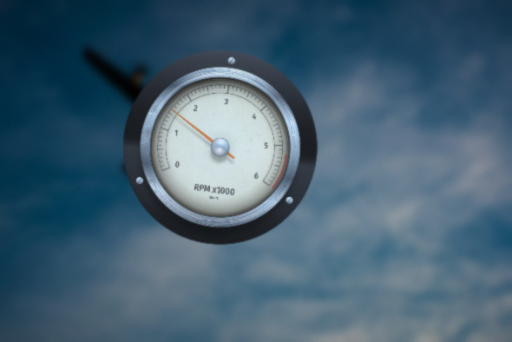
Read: 1500 (rpm)
